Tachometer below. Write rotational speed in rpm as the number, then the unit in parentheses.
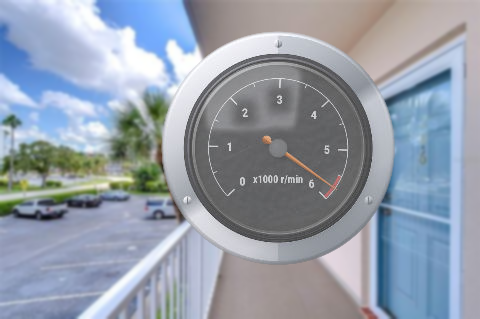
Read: 5750 (rpm)
